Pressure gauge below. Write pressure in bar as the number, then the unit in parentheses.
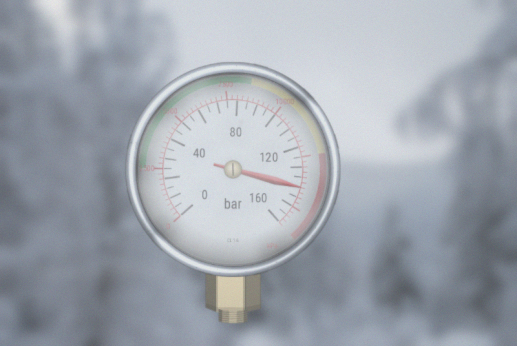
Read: 140 (bar)
